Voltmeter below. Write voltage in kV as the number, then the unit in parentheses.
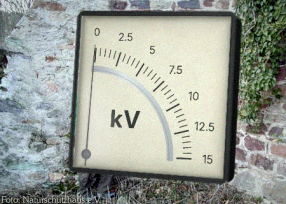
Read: 0 (kV)
